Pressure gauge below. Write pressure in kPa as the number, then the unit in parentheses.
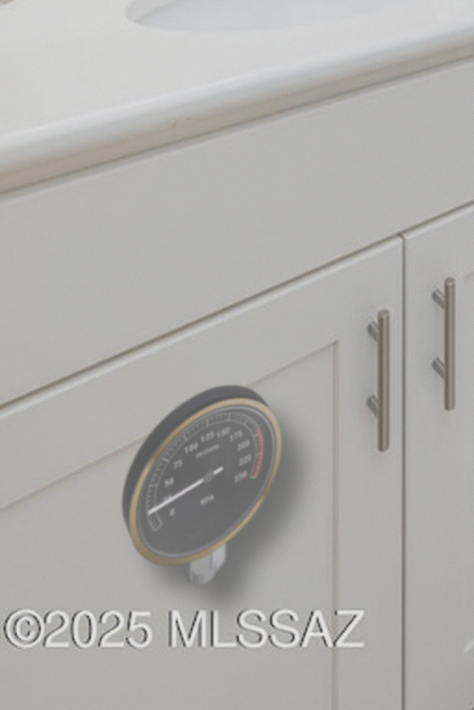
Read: 25 (kPa)
